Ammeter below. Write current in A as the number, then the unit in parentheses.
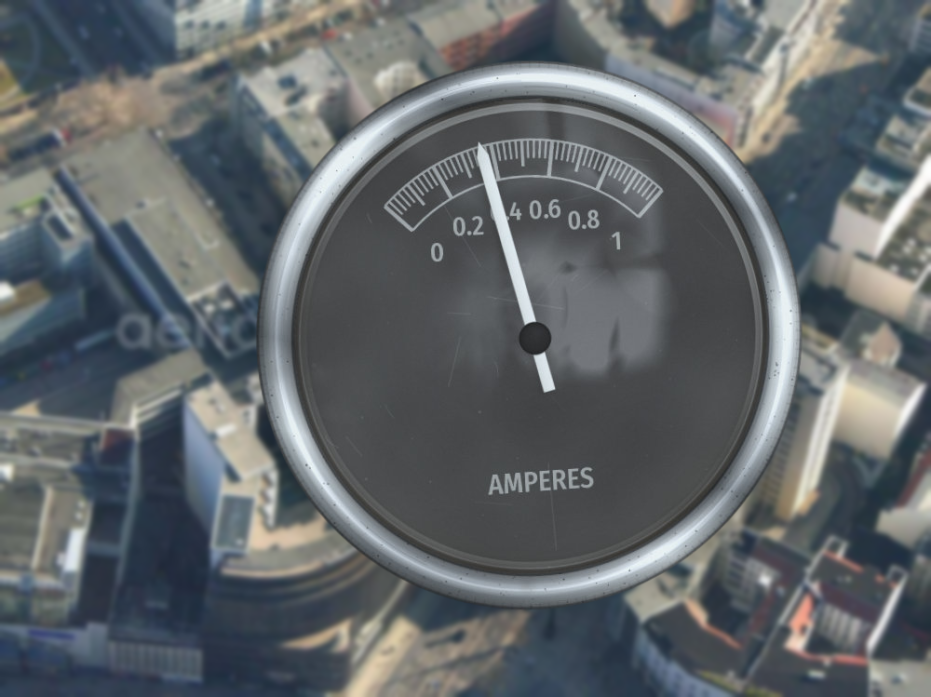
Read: 0.36 (A)
